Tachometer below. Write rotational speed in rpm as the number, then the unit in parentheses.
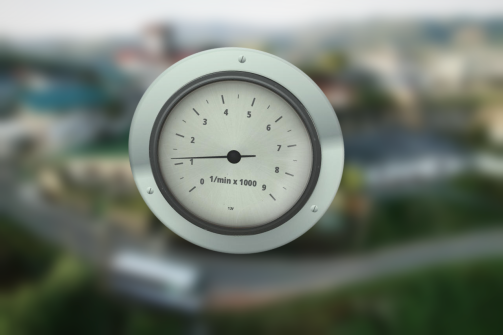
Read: 1250 (rpm)
